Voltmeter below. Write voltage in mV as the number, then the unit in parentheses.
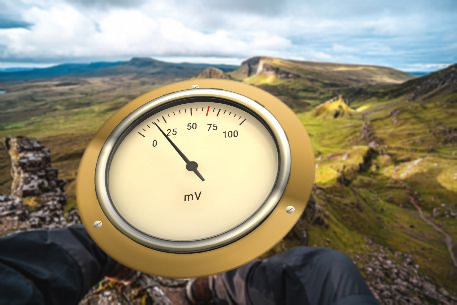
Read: 15 (mV)
